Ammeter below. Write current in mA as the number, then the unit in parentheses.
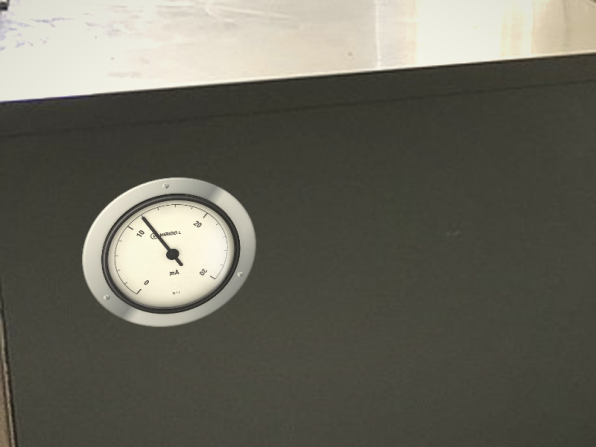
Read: 12 (mA)
